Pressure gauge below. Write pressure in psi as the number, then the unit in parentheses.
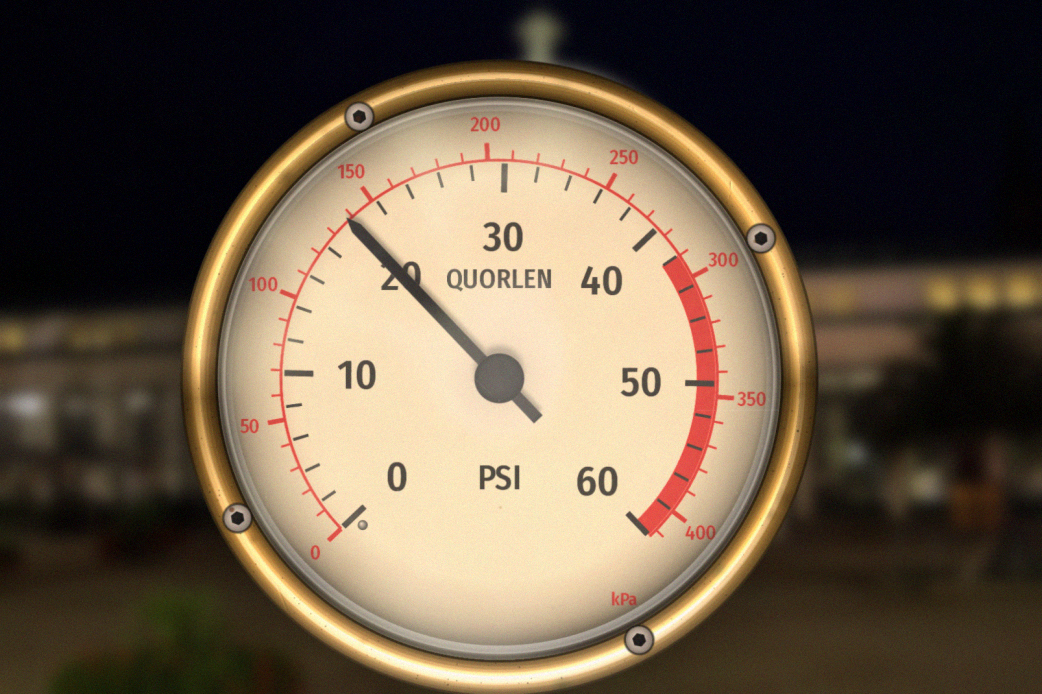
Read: 20 (psi)
